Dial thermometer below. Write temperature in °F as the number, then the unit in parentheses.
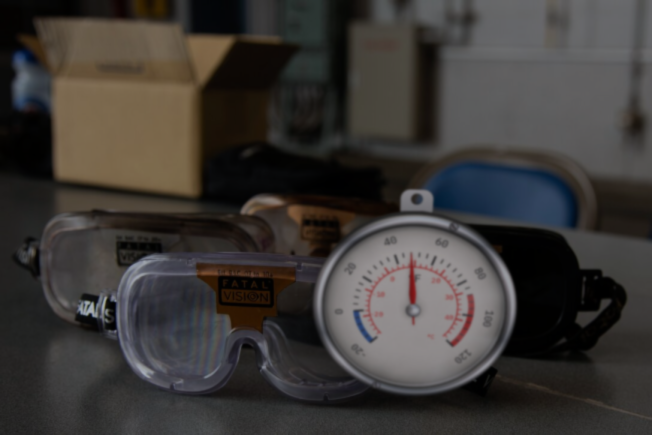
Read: 48 (°F)
